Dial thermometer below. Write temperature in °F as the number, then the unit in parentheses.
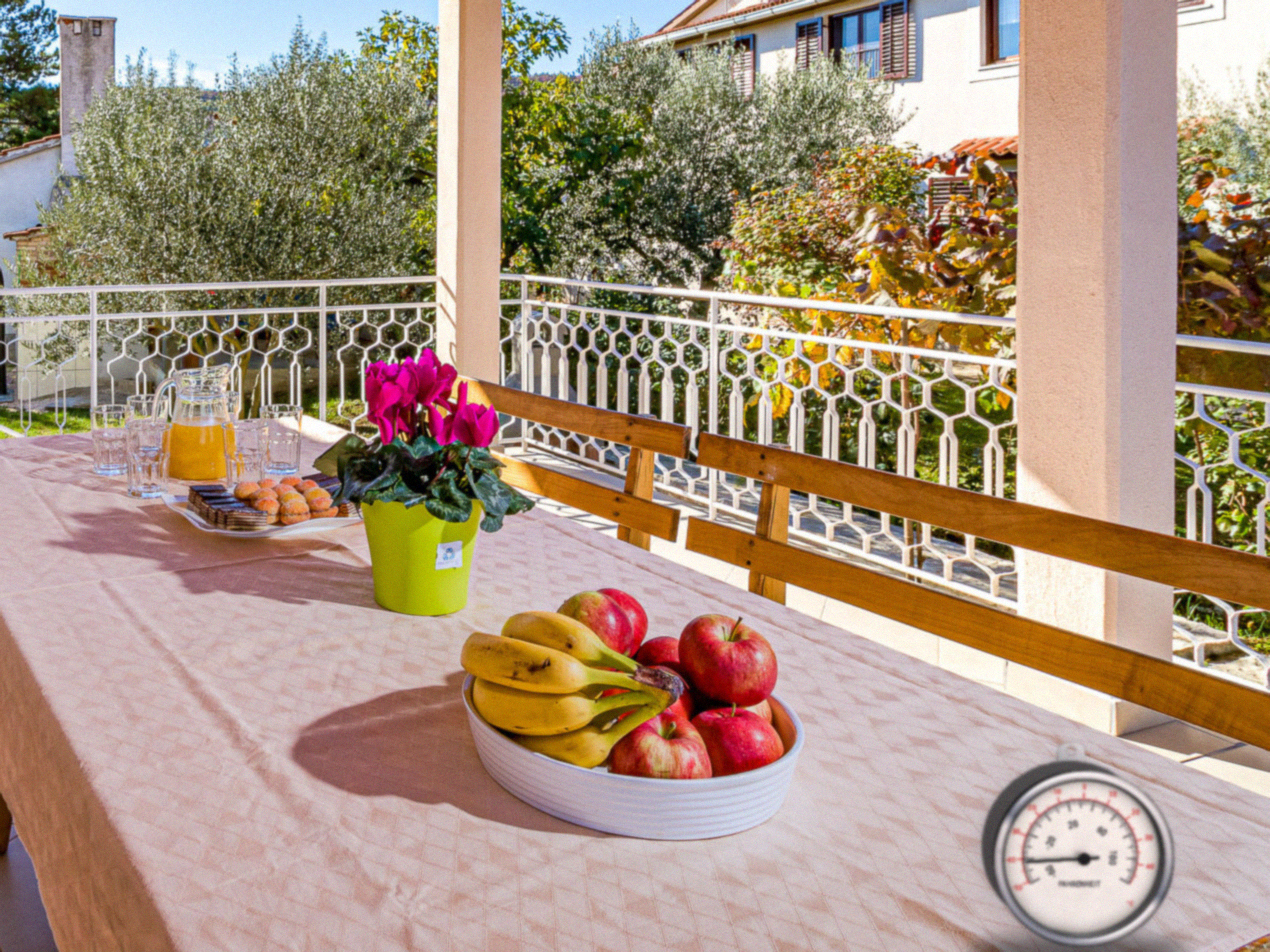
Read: -40 (°F)
